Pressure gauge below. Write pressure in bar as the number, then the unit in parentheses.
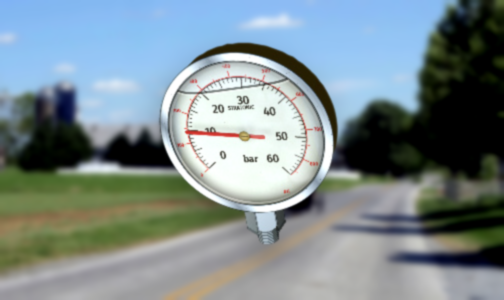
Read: 10 (bar)
